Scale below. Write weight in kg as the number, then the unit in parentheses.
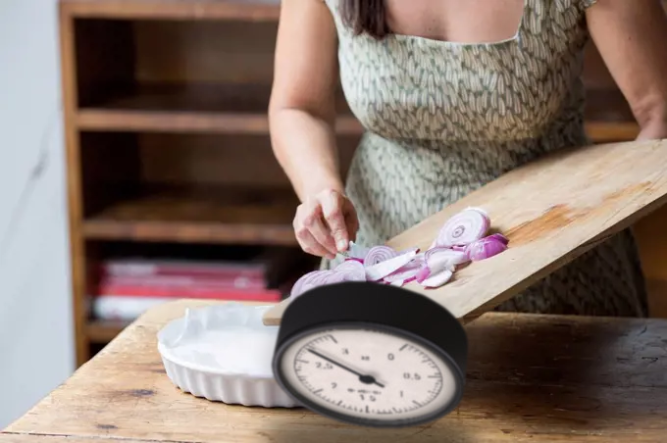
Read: 2.75 (kg)
